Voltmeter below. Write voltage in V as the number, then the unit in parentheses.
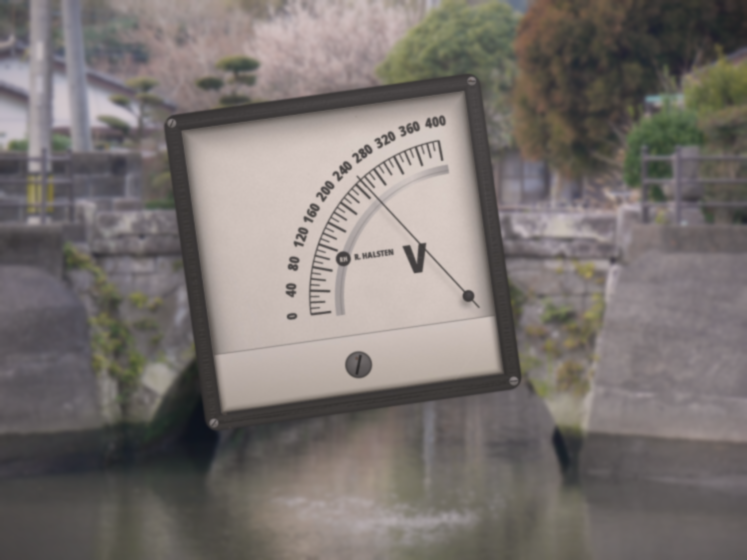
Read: 250 (V)
